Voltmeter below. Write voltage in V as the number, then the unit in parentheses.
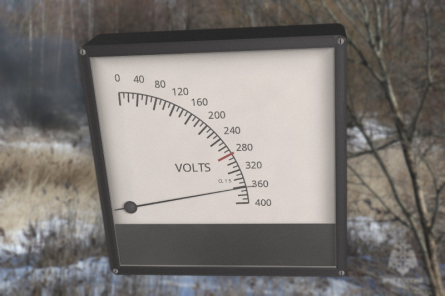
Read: 360 (V)
